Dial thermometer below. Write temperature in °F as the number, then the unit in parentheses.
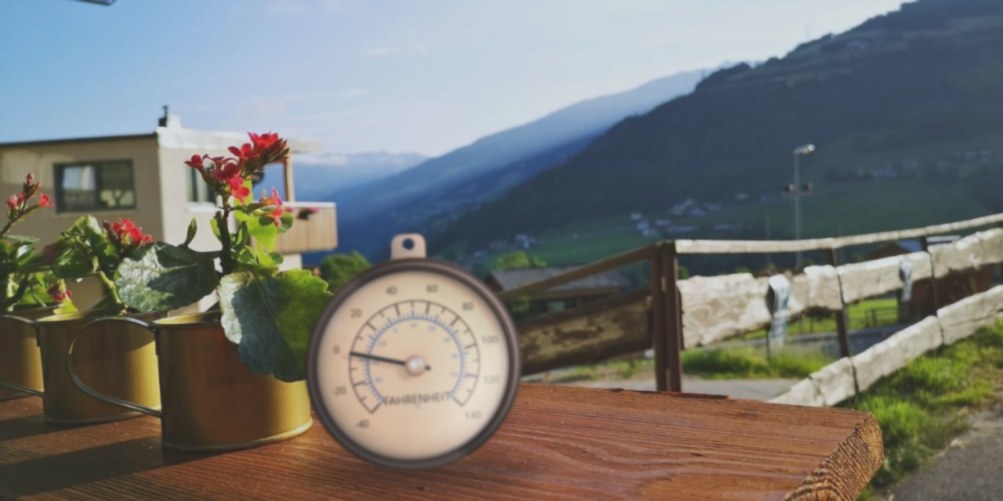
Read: 0 (°F)
